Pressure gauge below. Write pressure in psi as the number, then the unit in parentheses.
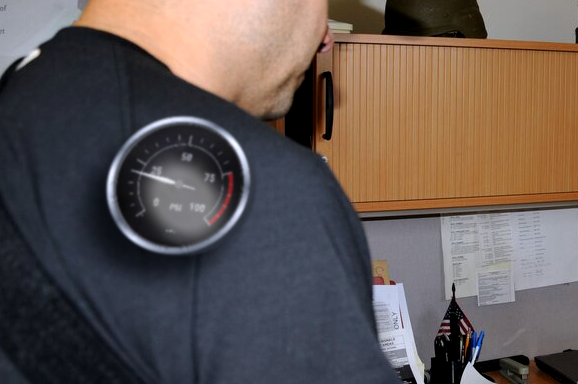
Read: 20 (psi)
